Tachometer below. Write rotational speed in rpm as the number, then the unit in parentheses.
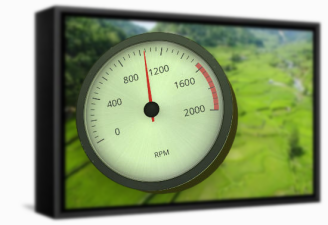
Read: 1050 (rpm)
